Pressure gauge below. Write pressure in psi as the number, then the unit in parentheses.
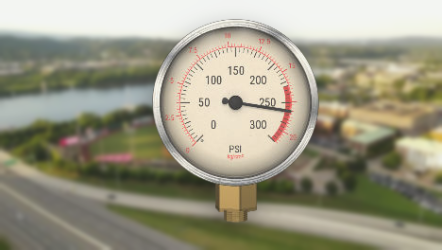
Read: 260 (psi)
